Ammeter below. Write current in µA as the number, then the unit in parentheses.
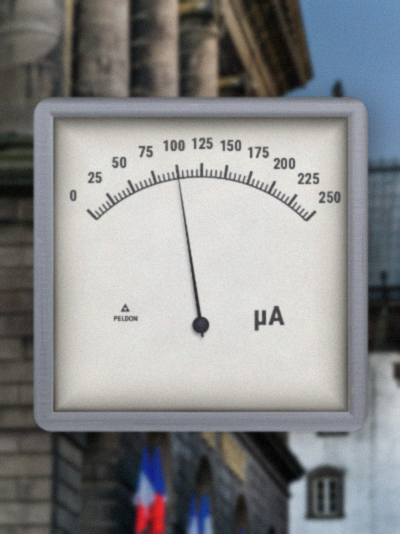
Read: 100 (µA)
